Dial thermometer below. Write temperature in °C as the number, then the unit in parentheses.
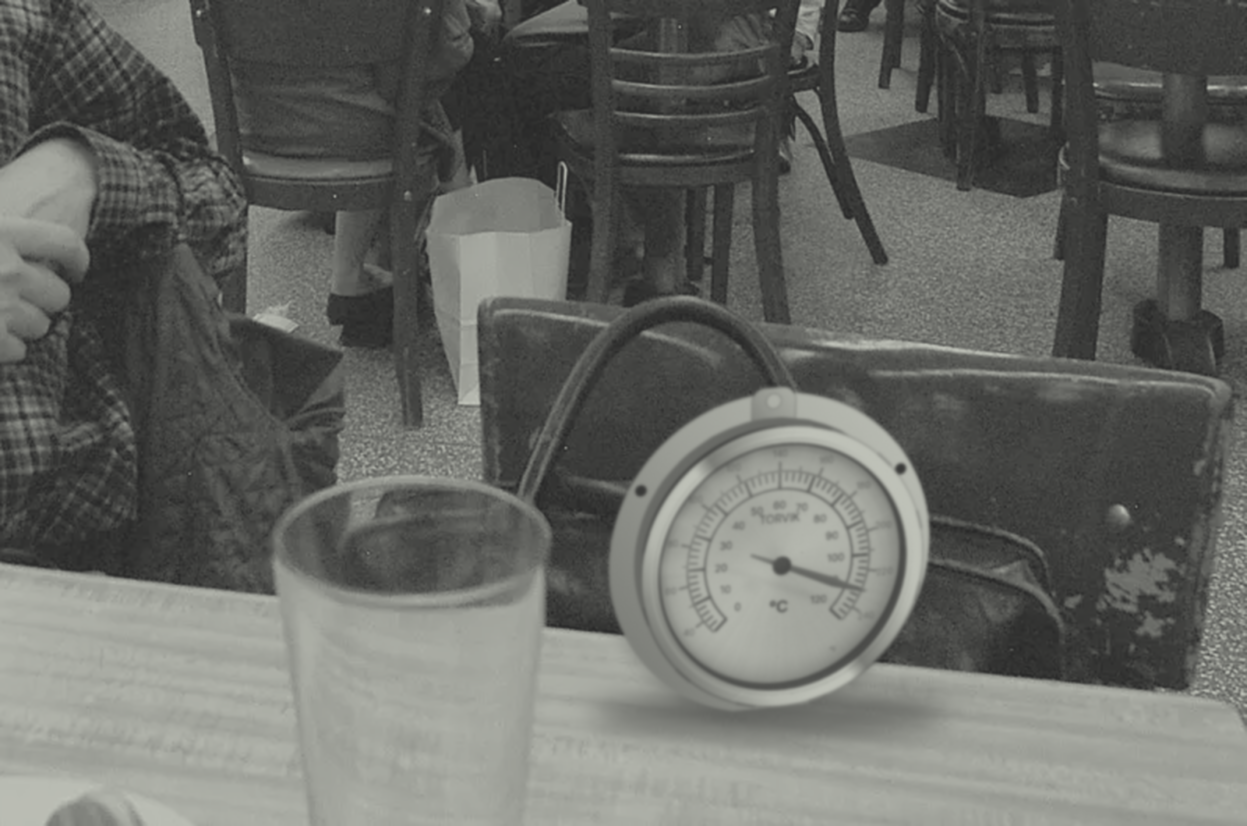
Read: 110 (°C)
